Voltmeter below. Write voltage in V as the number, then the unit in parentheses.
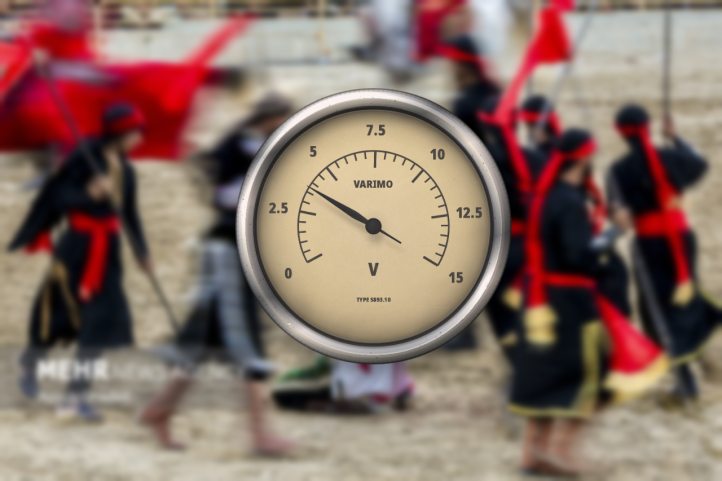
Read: 3.75 (V)
